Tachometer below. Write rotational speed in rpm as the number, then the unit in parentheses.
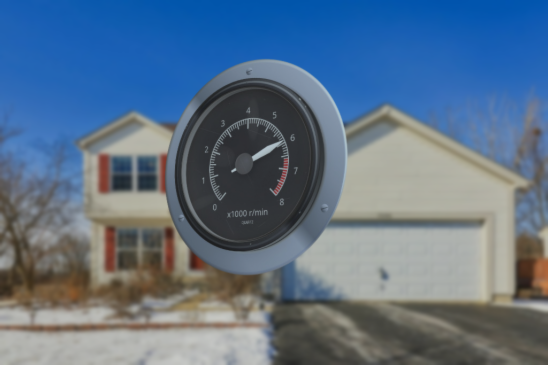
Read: 6000 (rpm)
